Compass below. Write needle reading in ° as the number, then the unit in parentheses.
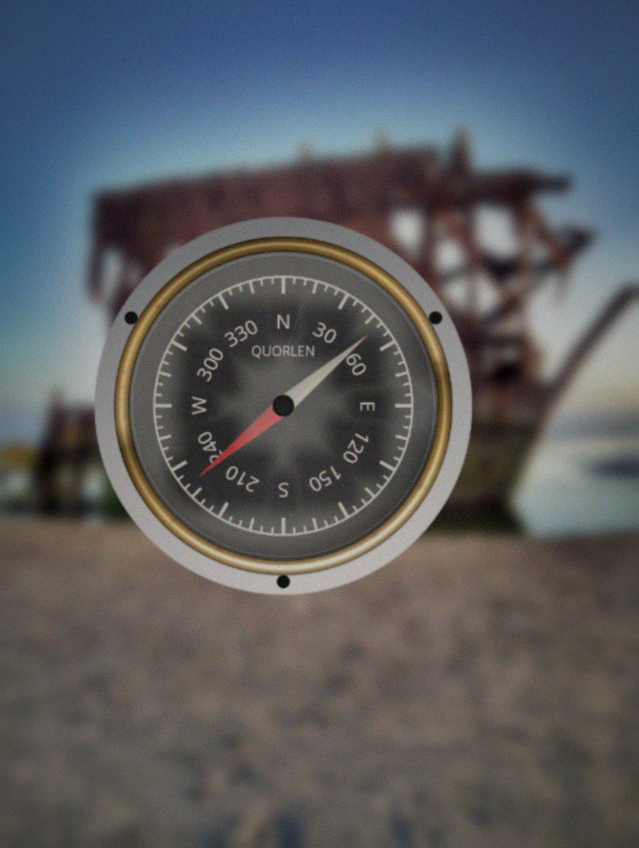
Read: 230 (°)
